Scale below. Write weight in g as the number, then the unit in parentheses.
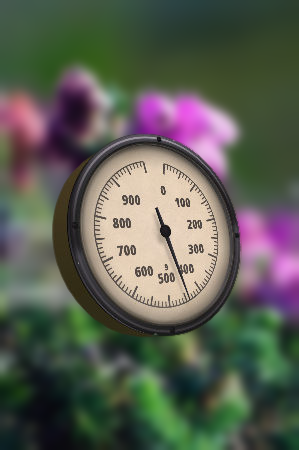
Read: 450 (g)
